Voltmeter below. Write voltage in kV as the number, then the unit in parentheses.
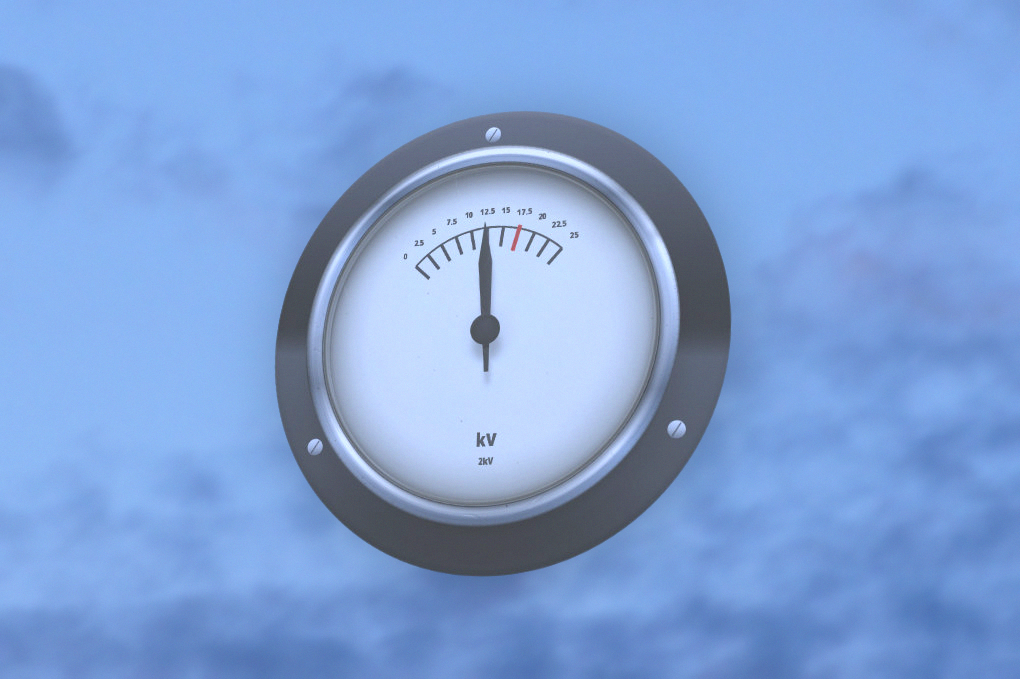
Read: 12.5 (kV)
